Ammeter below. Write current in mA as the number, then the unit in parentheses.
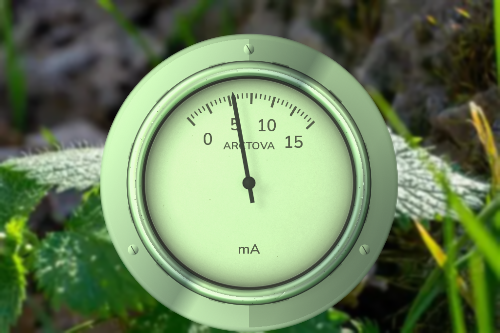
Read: 5.5 (mA)
